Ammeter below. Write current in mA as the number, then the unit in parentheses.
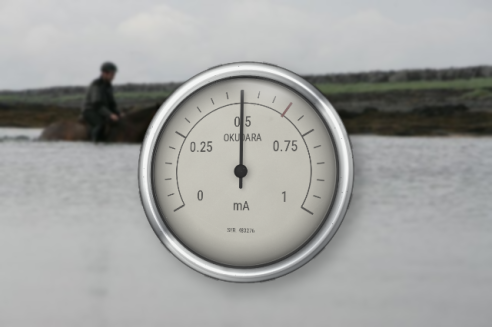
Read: 0.5 (mA)
